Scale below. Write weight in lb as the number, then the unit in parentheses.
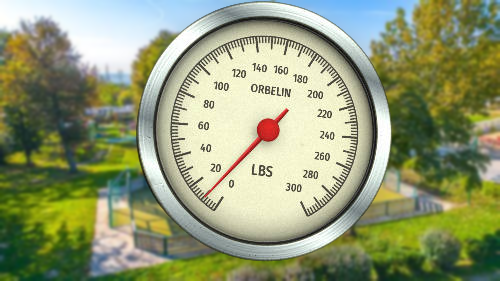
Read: 10 (lb)
